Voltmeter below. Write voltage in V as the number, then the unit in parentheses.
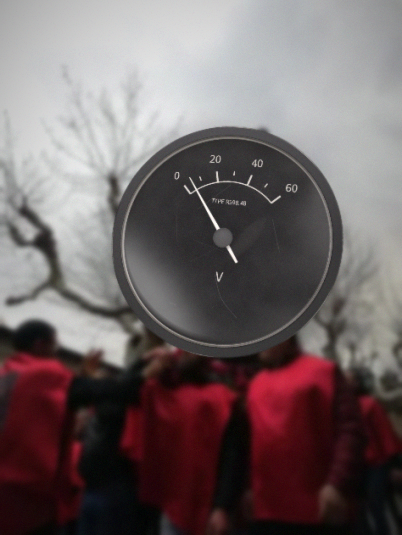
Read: 5 (V)
